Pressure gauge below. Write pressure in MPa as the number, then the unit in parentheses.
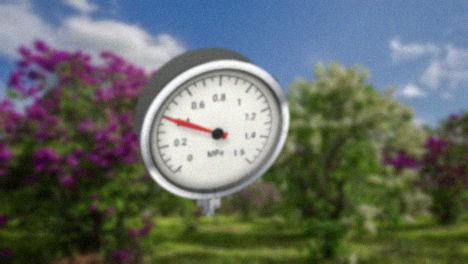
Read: 0.4 (MPa)
